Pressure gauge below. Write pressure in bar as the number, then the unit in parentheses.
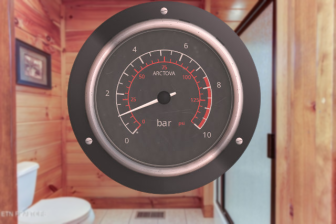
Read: 1 (bar)
